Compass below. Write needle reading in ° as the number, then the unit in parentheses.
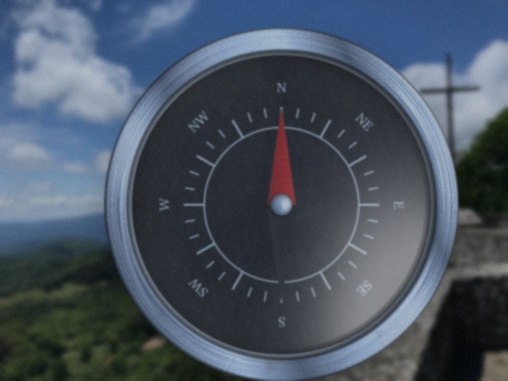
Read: 0 (°)
